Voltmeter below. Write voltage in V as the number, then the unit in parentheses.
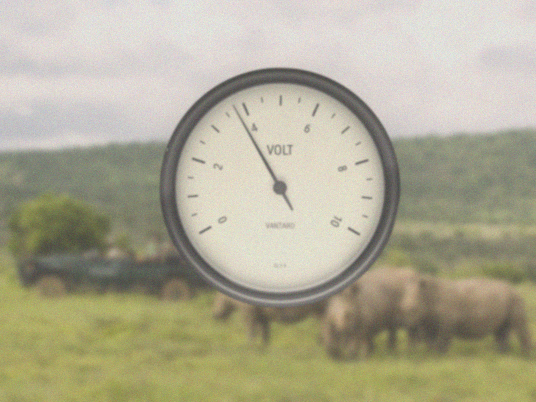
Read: 3.75 (V)
